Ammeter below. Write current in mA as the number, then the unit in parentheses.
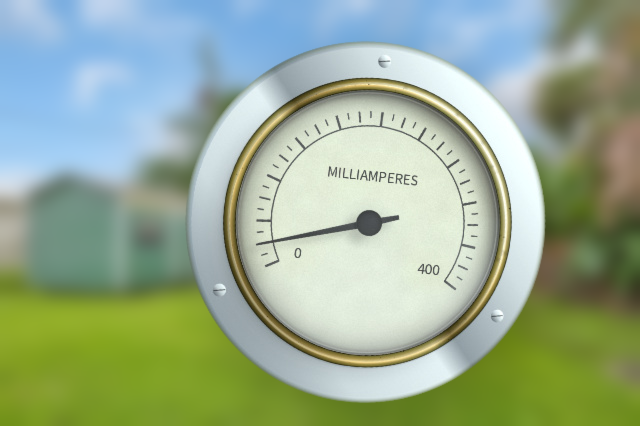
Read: 20 (mA)
